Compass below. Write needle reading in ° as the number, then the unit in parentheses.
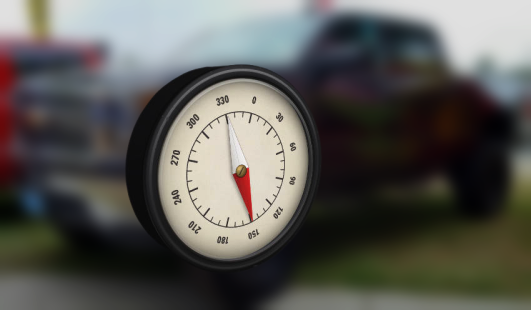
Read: 150 (°)
